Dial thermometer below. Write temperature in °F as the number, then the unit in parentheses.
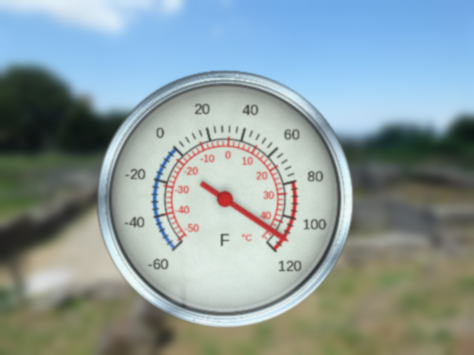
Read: 112 (°F)
